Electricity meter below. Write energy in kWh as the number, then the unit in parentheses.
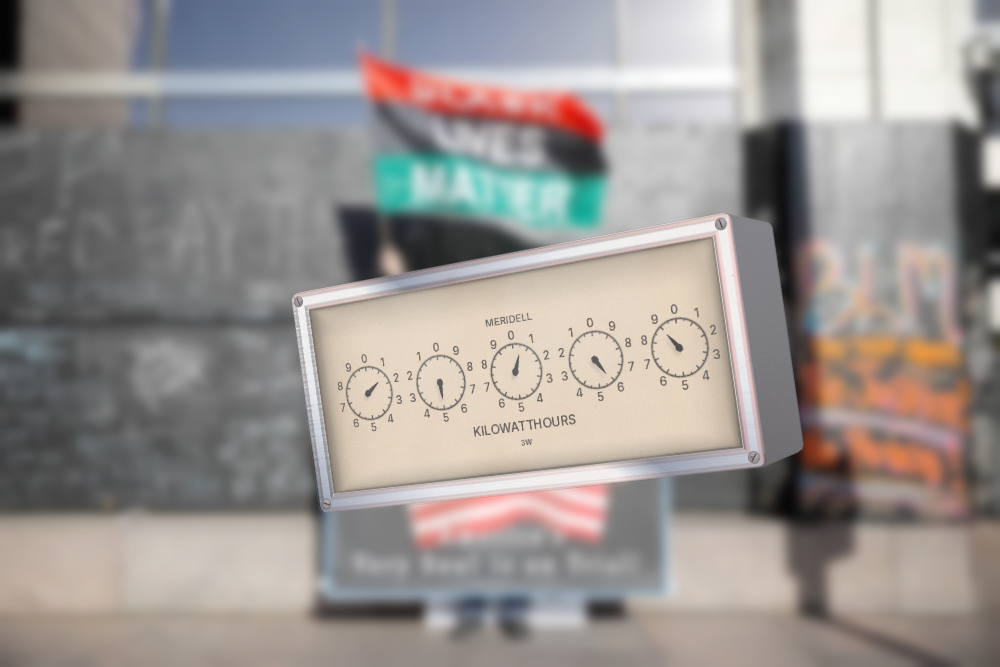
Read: 15059 (kWh)
